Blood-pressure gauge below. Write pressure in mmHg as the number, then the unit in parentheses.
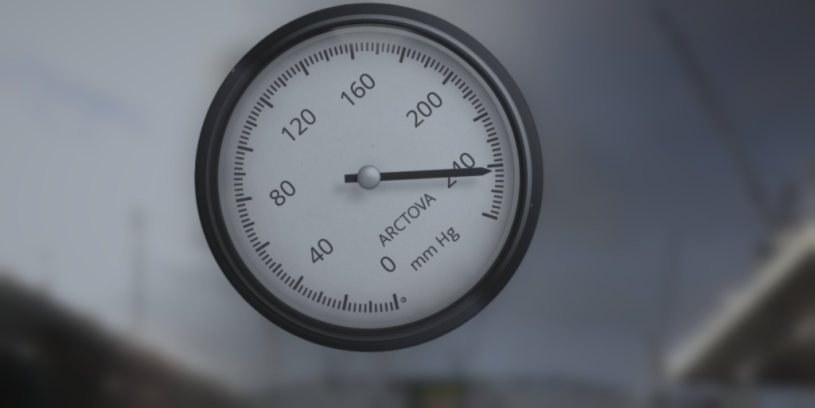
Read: 242 (mmHg)
